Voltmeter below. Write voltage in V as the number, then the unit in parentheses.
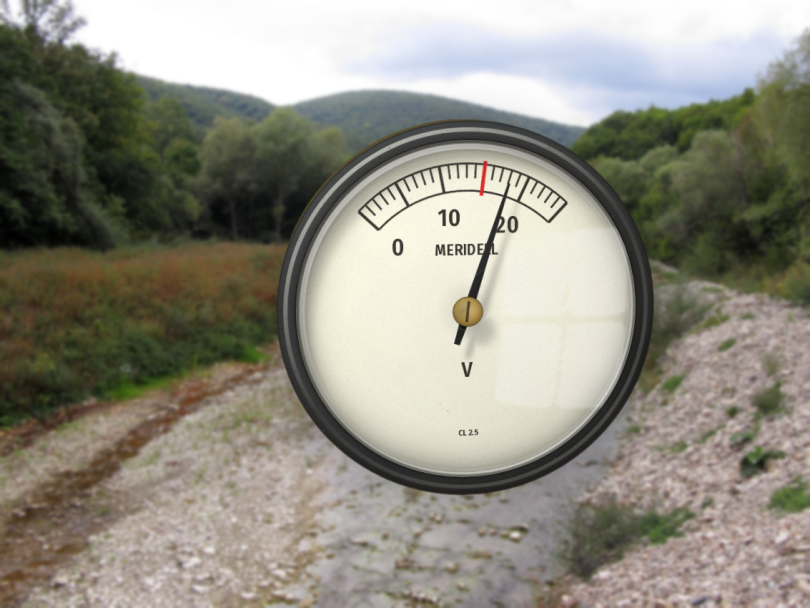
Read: 18 (V)
